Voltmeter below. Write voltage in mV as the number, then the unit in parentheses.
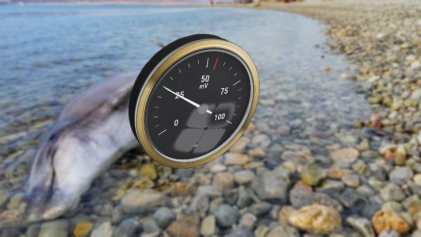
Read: 25 (mV)
